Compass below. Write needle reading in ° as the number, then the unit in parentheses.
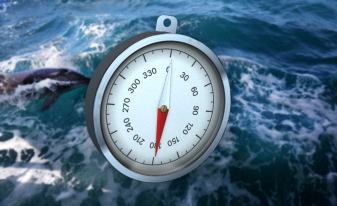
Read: 180 (°)
